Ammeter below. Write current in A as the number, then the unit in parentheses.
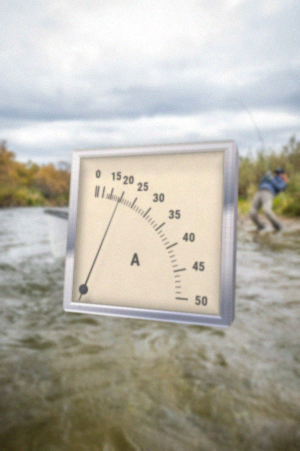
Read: 20 (A)
